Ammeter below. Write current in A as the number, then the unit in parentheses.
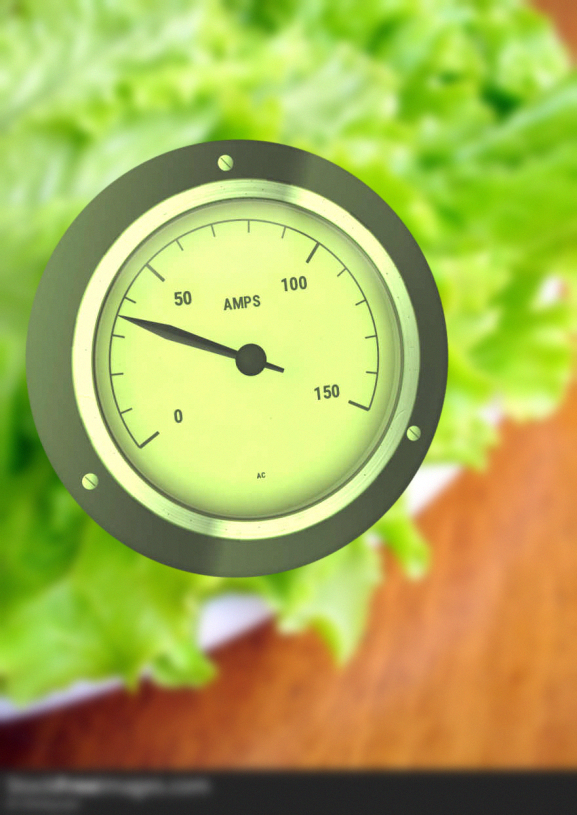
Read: 35 (A)
